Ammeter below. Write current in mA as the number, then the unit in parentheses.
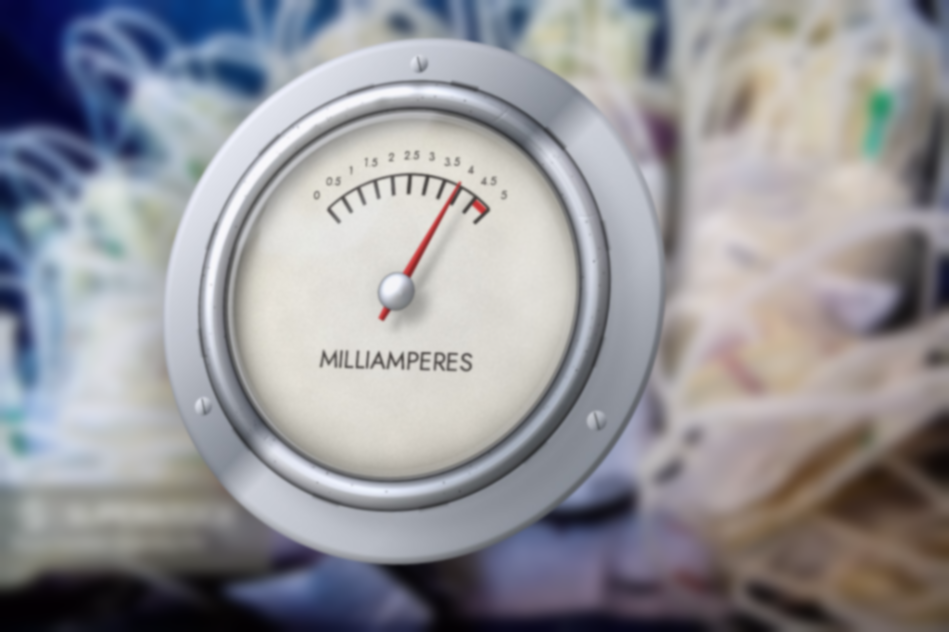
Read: 4 (mA)
